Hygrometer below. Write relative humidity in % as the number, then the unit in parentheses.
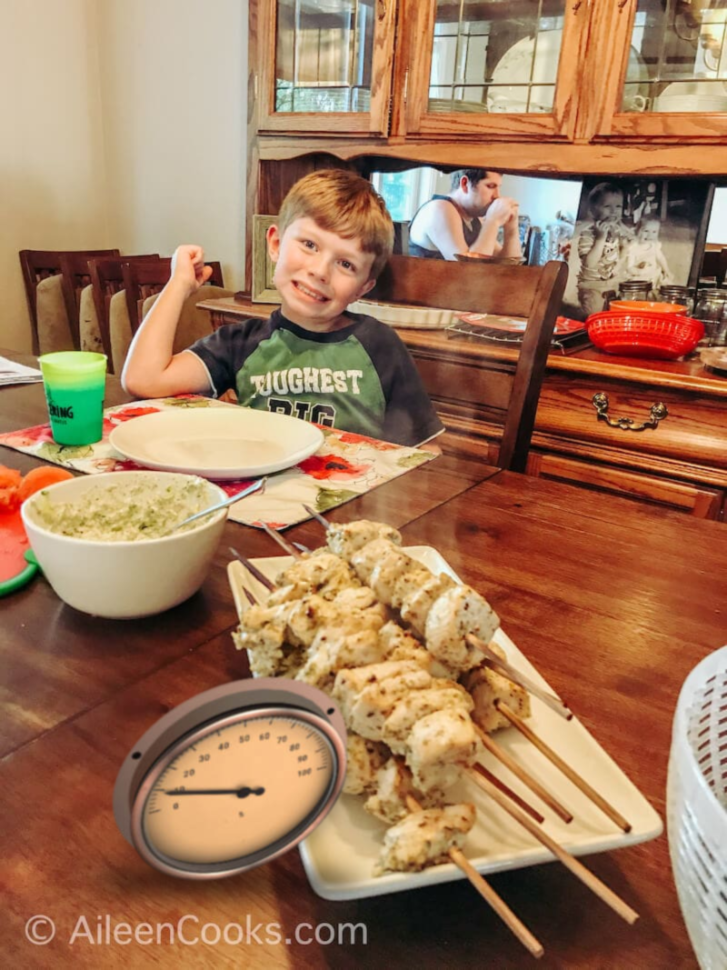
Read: 10 (%)
